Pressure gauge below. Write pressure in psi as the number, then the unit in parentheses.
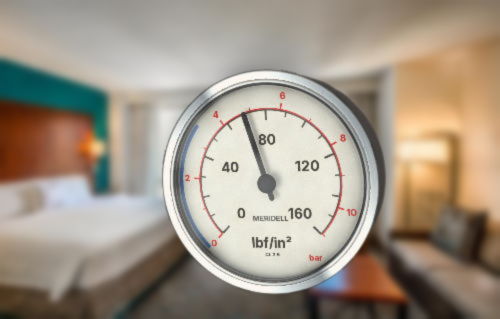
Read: 70 (psi)
